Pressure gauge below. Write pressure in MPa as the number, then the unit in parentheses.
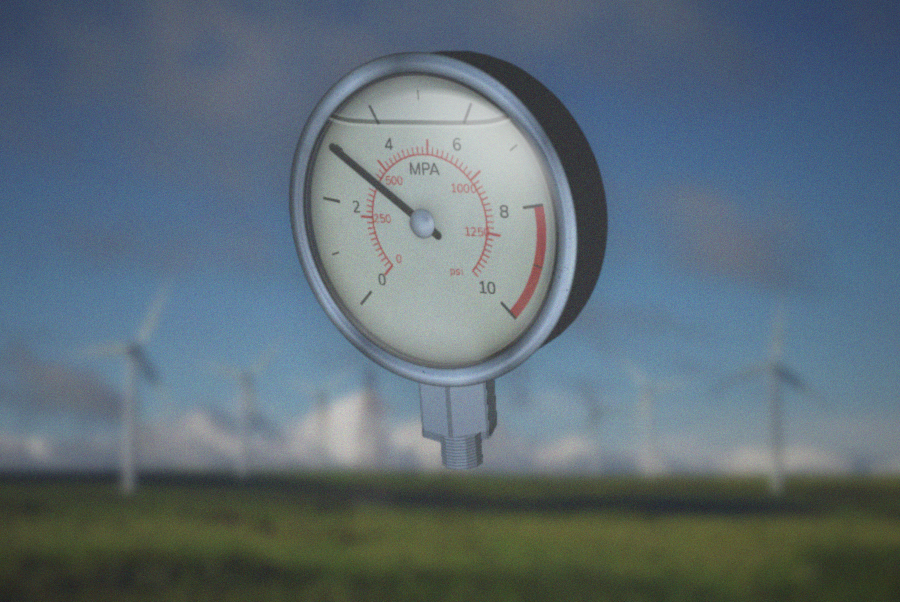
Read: 3 (MPa)
